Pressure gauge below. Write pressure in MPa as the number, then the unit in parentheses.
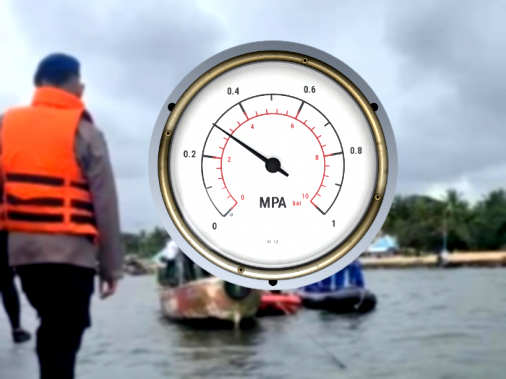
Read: 0.3 (MPa)
